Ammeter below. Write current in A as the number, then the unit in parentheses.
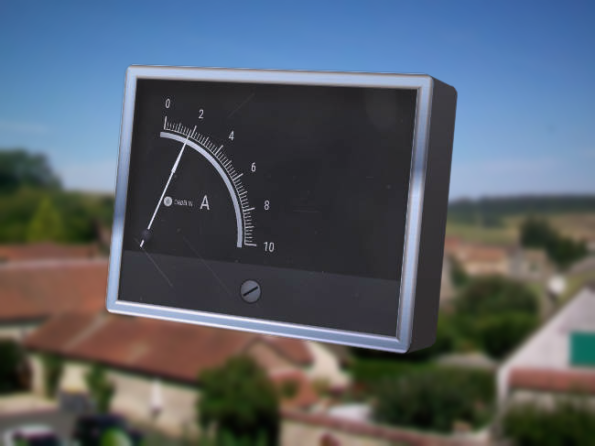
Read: 2 (A)
